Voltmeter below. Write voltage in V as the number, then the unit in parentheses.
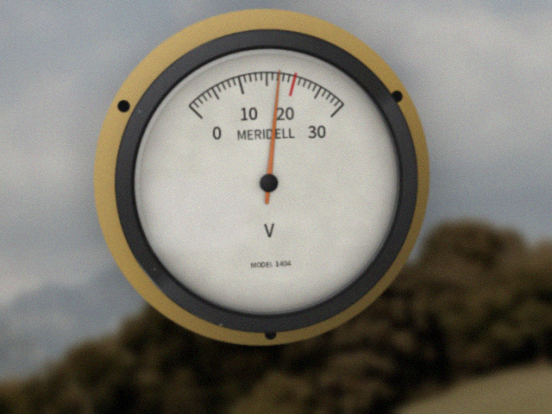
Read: 17 (V)
